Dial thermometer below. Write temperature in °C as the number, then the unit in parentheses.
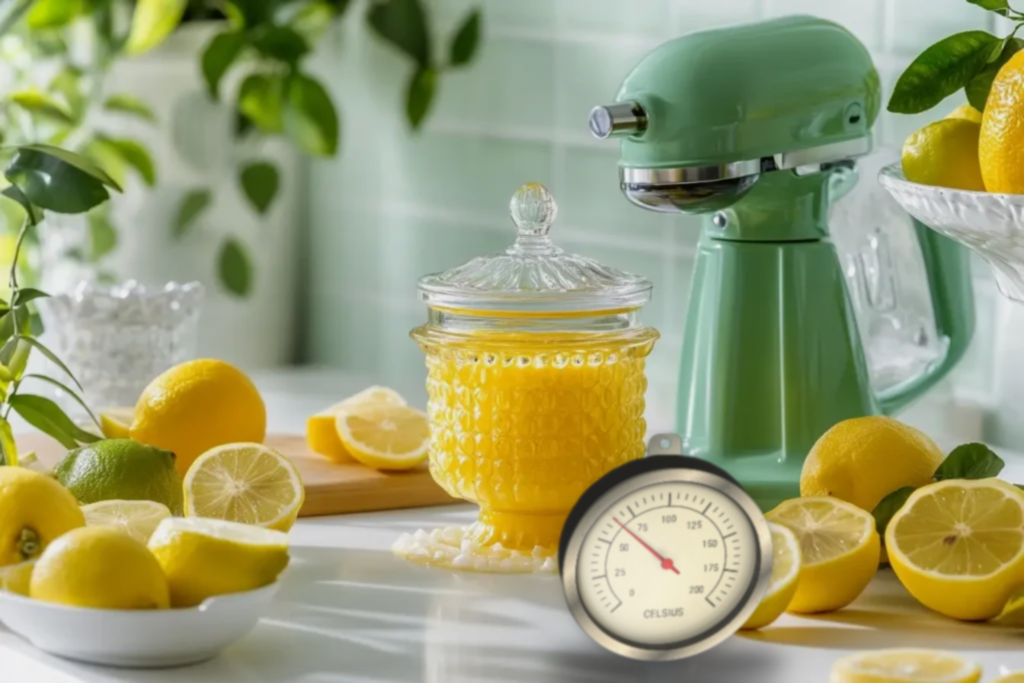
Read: 65 (°C)
